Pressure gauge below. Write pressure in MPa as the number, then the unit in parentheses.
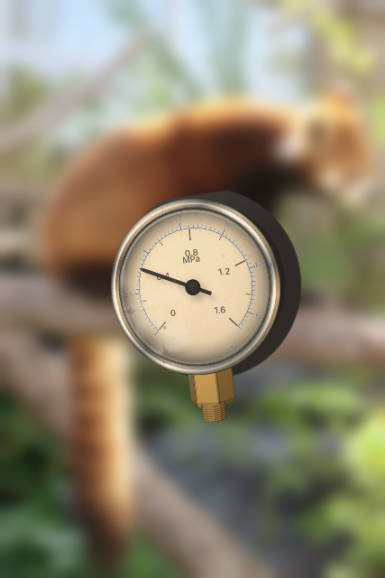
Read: 0.4 (MPa)
